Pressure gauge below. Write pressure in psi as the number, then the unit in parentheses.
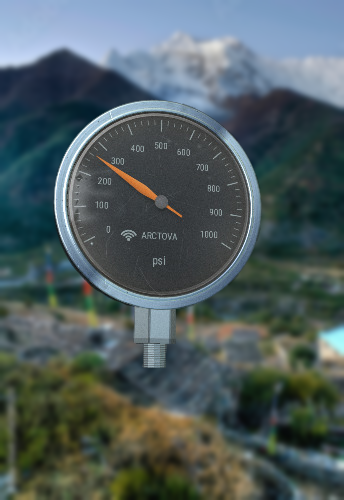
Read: 260 (psi)
